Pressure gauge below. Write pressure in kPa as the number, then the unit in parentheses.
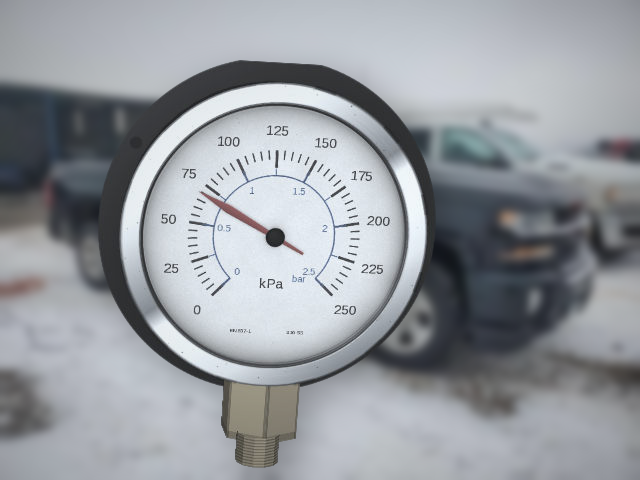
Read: 70 (kPa)
